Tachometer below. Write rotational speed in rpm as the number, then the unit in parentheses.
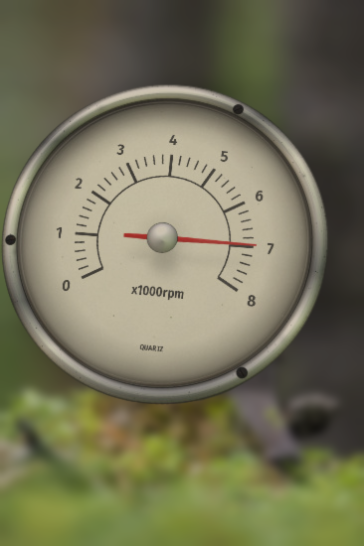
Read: 7000 (rpm)
